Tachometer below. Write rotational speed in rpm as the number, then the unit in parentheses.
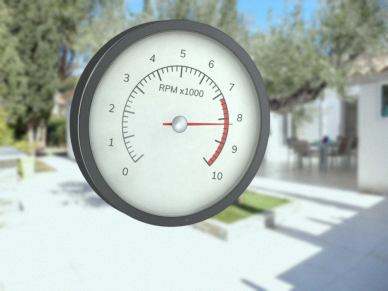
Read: 8200 (rpm)
